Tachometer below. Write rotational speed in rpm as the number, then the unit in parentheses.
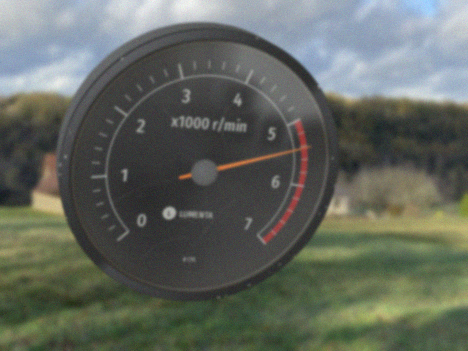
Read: 5400 (rpm)
